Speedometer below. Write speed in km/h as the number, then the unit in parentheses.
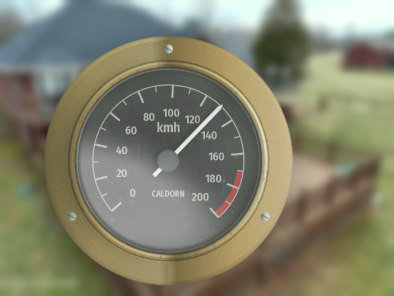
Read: 130 (km/h)
